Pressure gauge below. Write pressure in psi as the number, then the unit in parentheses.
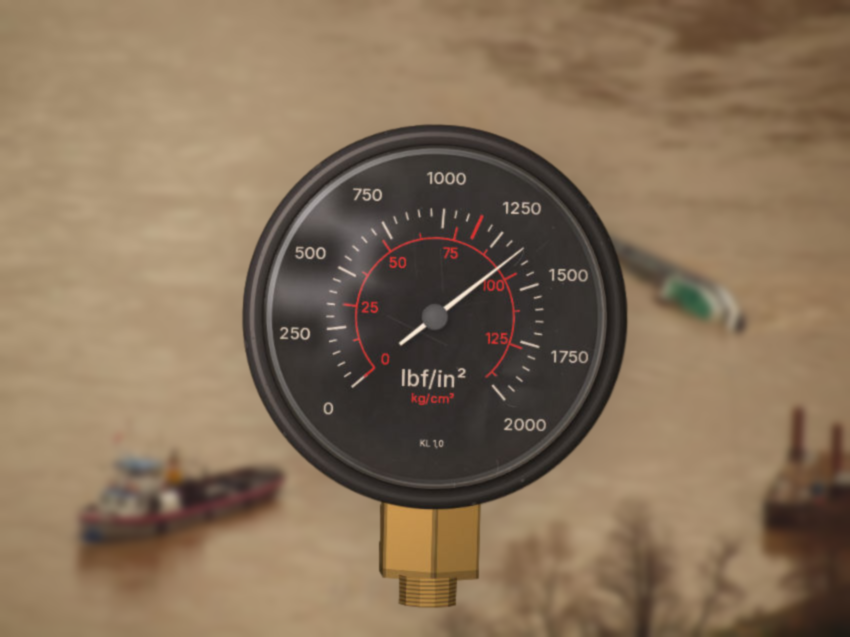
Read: 1350 (psi)
